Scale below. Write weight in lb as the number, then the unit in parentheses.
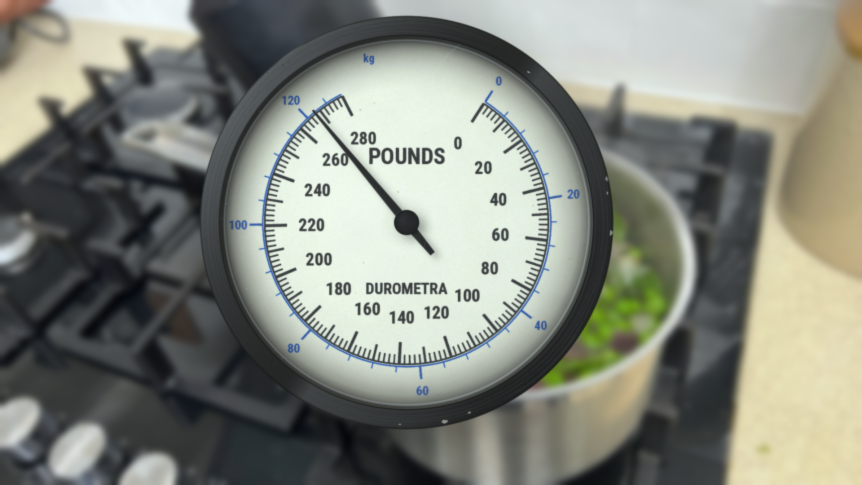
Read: 268 (lb)
